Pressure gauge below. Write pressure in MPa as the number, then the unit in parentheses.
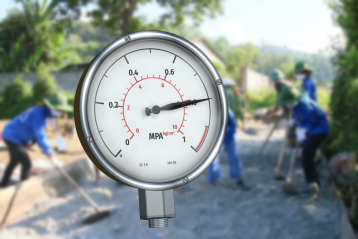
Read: 0.8 (MPa)
